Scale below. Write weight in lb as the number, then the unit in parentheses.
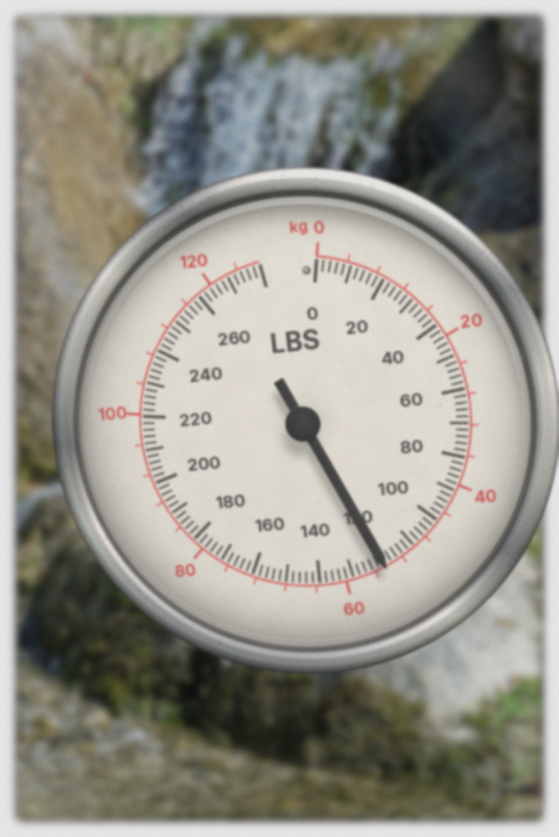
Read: 120 (lb)
